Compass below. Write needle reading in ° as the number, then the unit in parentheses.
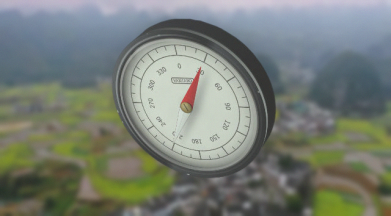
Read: 30 (°)
